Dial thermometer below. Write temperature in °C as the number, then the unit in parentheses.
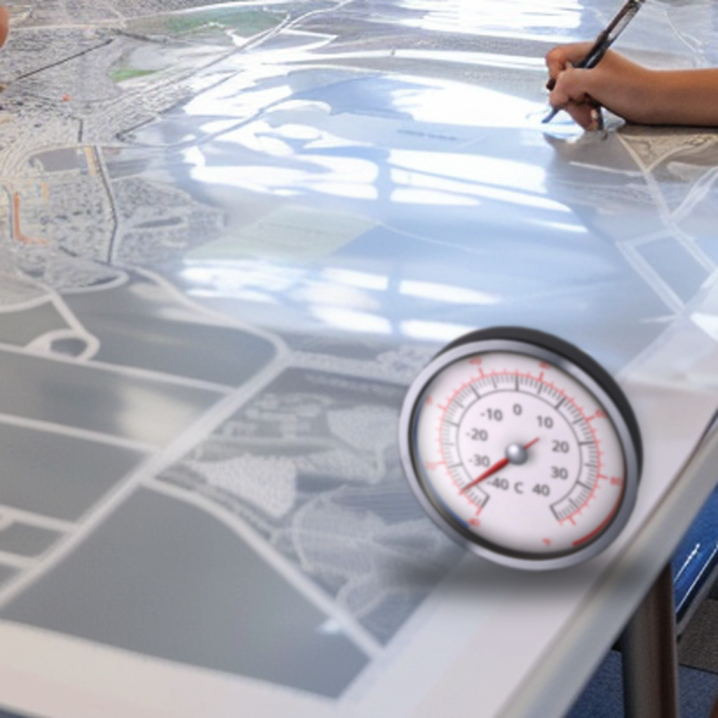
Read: -35 (°C)
